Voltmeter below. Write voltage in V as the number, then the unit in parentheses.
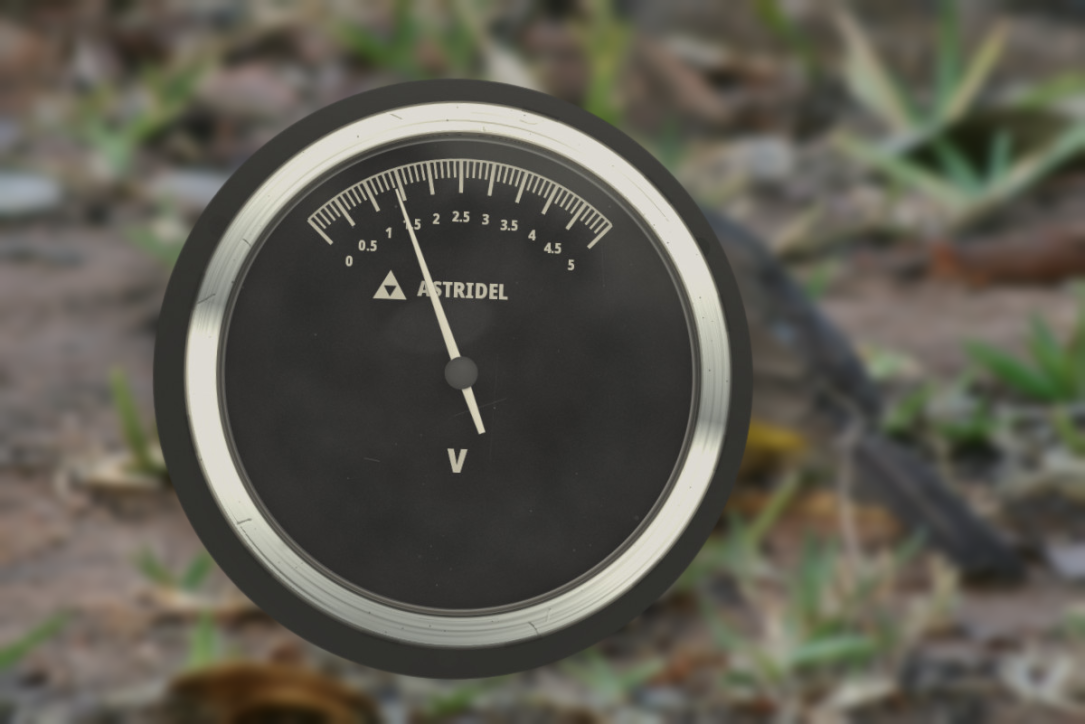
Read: 1.4 (V)
